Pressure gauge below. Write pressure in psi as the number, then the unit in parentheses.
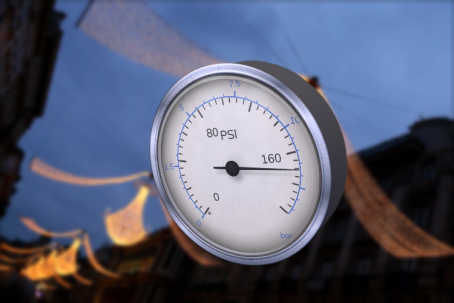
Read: 170 (psi)
